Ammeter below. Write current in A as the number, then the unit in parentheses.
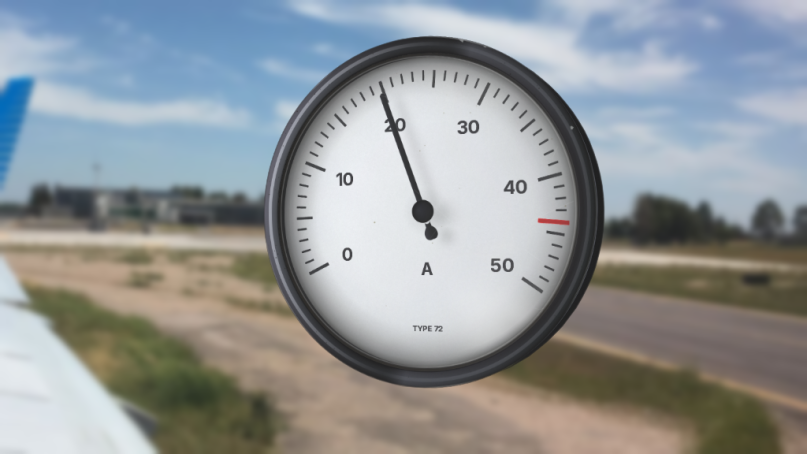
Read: 20 (A)
